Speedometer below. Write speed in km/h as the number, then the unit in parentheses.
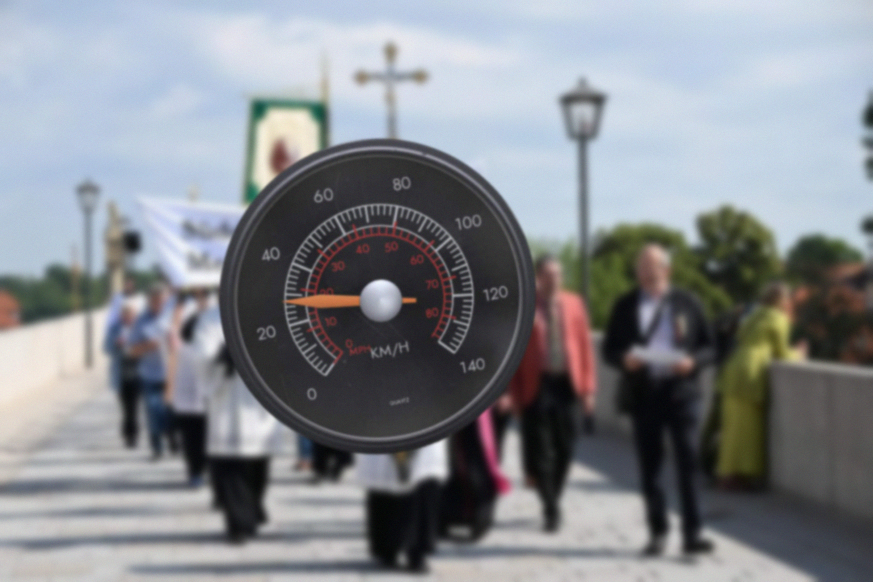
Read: 28 (km/h)
